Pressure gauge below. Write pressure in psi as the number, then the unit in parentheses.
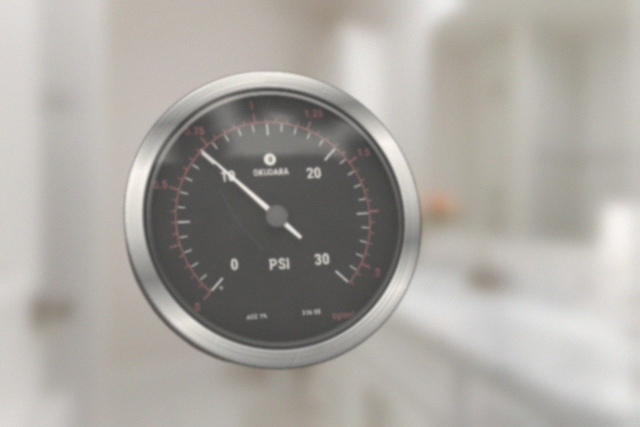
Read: 10 (psi)
